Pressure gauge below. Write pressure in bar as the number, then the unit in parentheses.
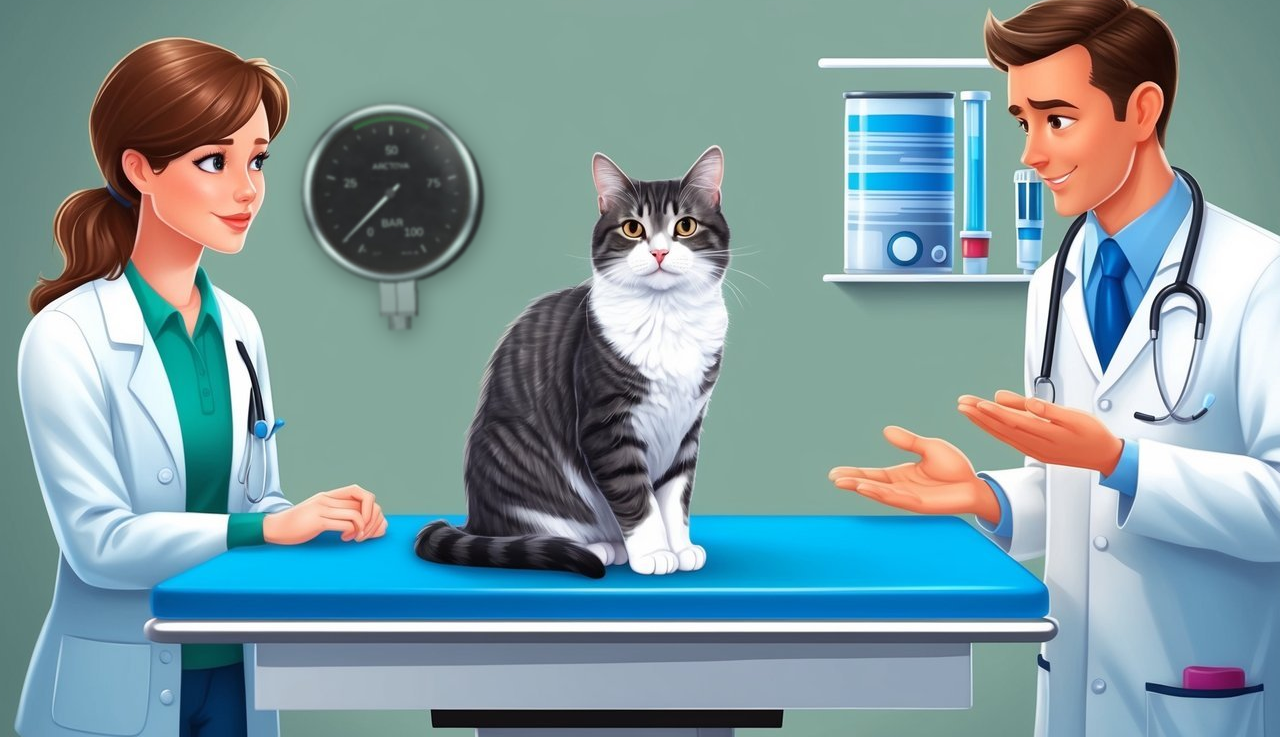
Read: 5 (bar)
